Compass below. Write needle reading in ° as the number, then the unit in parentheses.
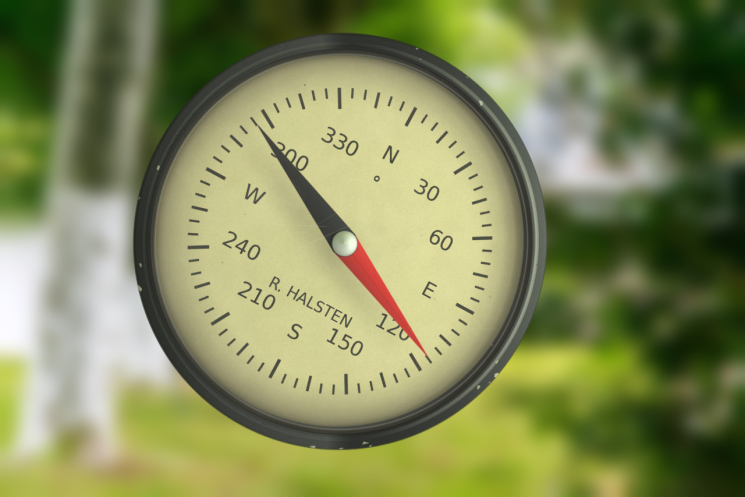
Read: 115 (°)
